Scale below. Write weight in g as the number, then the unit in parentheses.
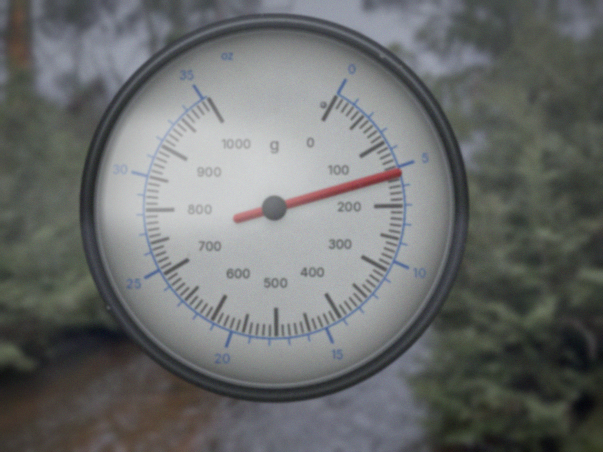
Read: 150 (g)
